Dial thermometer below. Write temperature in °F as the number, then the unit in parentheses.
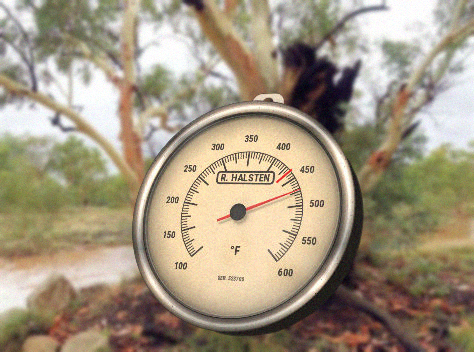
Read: 475 (°F)
